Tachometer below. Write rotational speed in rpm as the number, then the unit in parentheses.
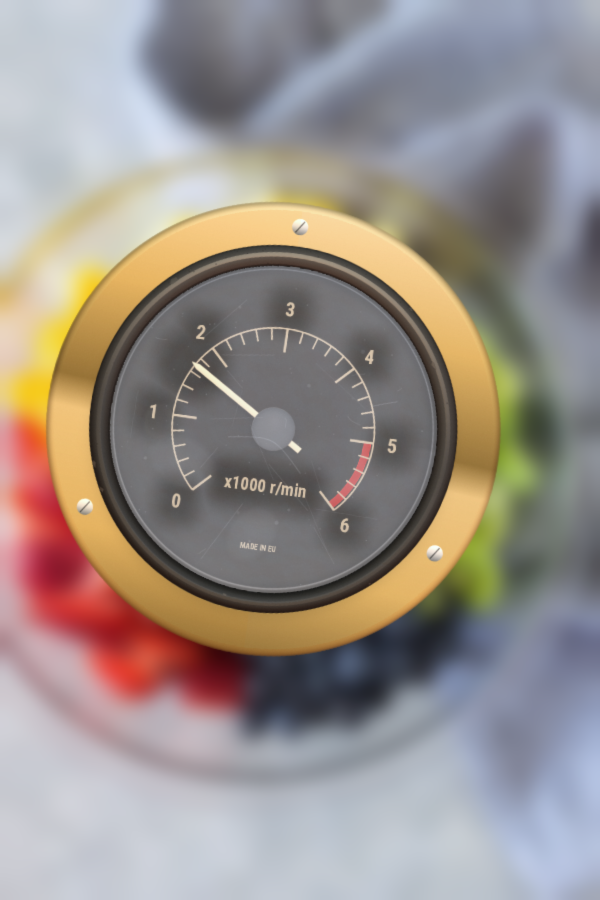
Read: 1700 (rpm)
